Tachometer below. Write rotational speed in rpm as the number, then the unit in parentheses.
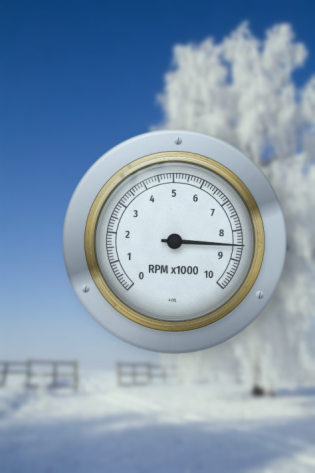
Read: 8500 (rpm)
